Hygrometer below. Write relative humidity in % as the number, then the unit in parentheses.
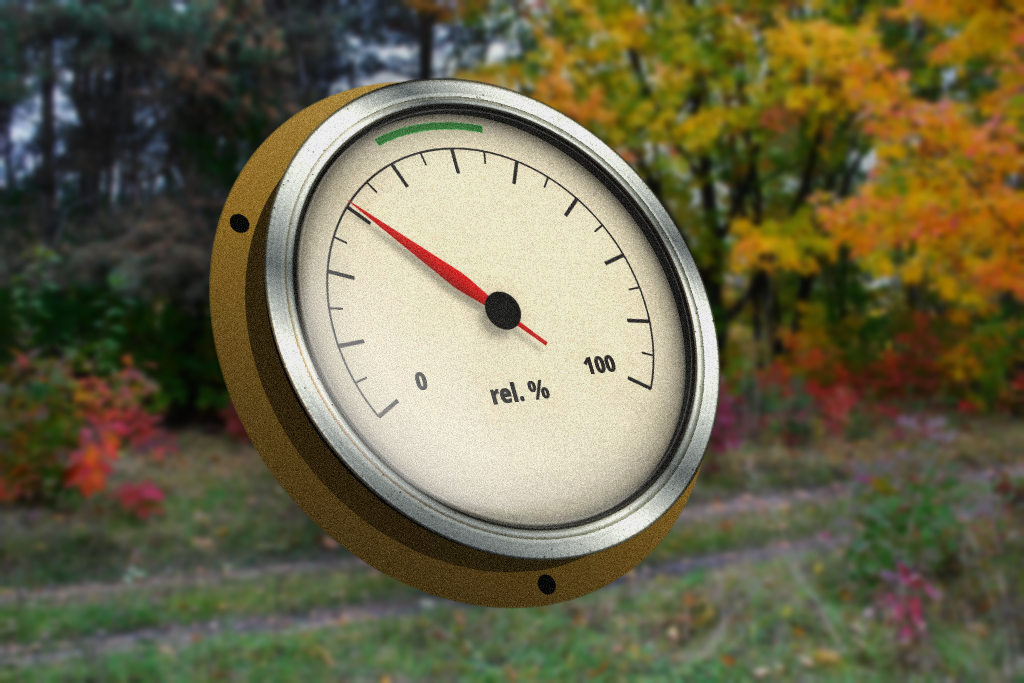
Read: 30 (%)
